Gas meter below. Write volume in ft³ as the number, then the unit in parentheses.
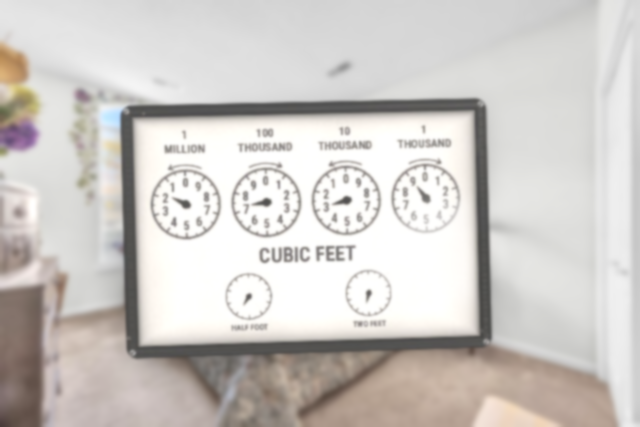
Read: 172900 (ft³)
